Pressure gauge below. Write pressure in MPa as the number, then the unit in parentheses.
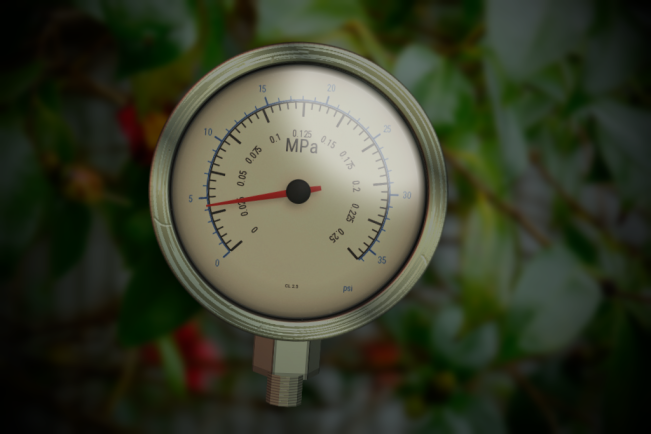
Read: 0.03 (MPa)
